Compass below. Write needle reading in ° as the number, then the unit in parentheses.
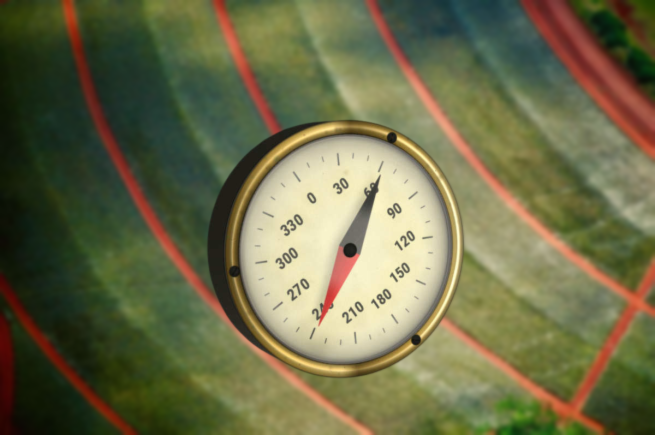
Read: 240 (°)
